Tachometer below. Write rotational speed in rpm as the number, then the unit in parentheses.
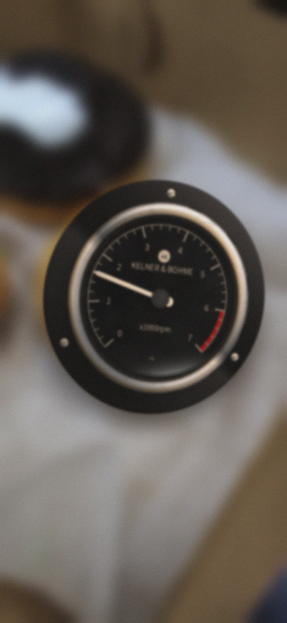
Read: 1600 (rpm)
